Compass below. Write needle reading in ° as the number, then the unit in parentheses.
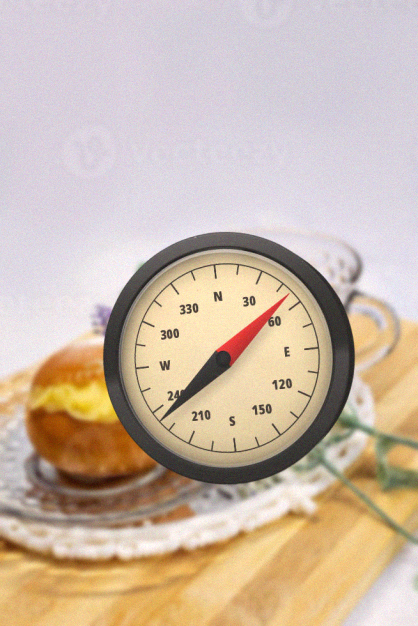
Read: 52.5 (°)
